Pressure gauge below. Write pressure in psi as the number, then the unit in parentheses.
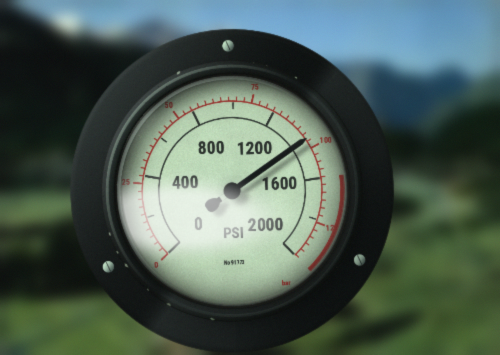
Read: 1400 (psi)
